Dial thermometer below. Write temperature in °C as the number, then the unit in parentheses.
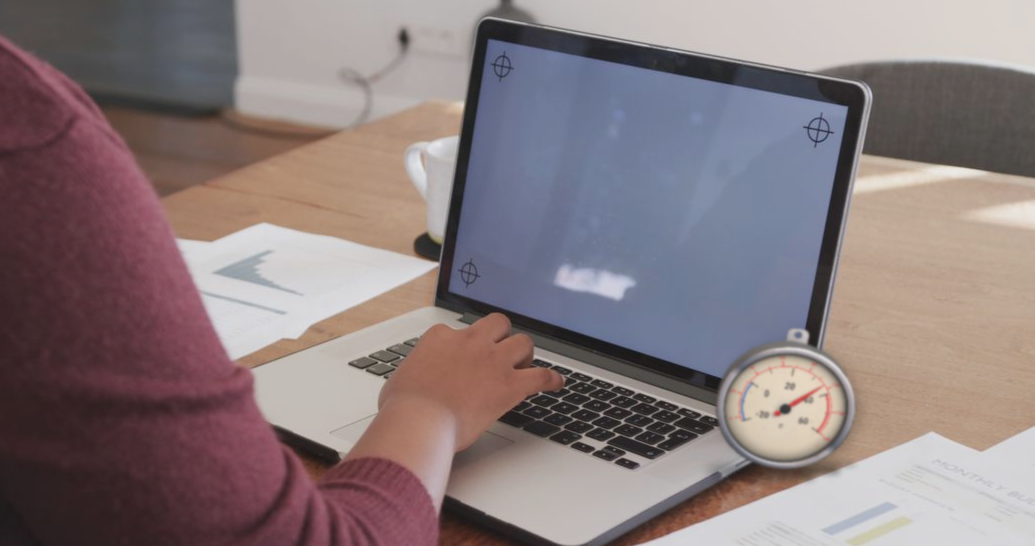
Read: 35 (°C)
